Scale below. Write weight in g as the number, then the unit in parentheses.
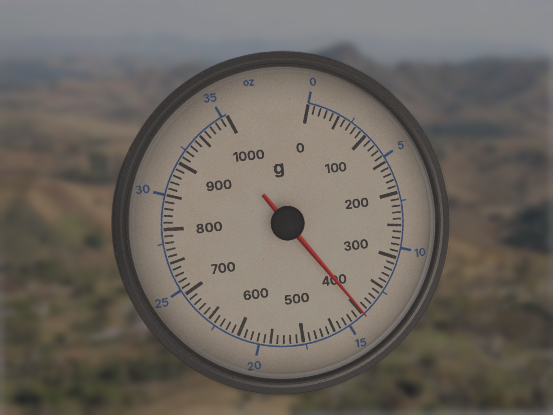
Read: 400 (g)
